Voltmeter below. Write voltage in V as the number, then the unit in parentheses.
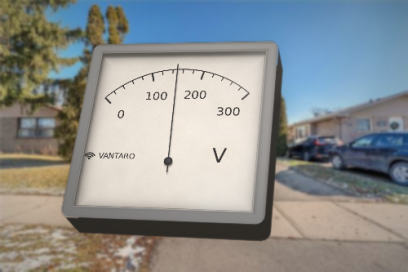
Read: 150 (V)
